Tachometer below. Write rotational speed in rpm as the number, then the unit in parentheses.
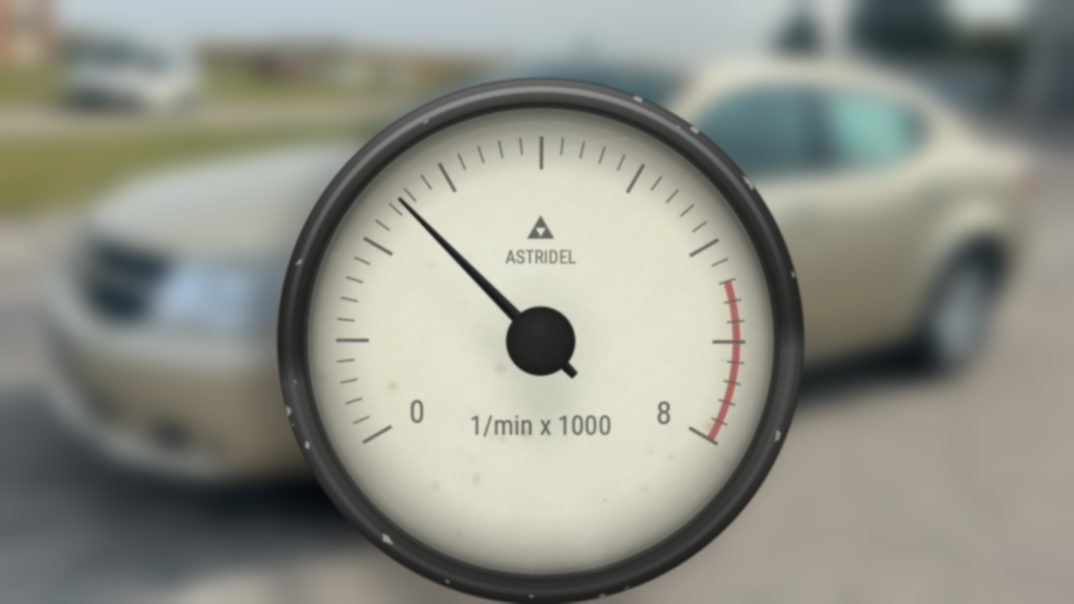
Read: 2500 (rpm)
